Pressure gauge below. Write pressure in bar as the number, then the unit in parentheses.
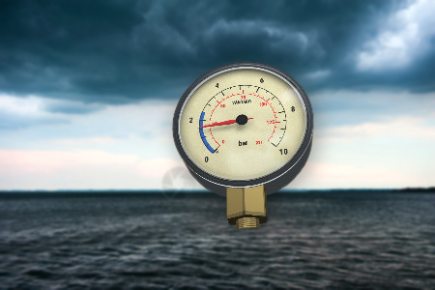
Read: 1.5 (bar)
